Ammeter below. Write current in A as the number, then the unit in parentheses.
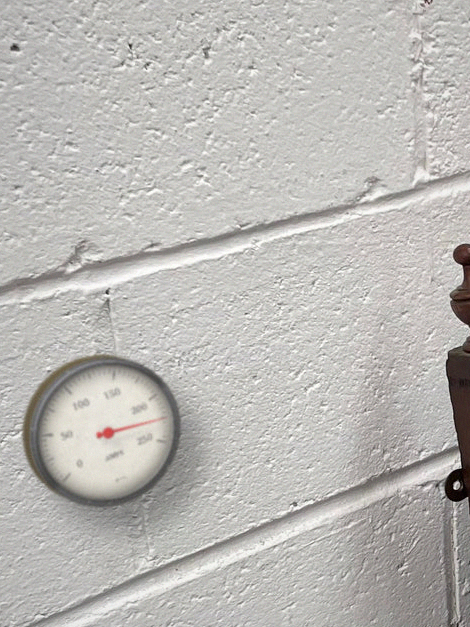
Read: 225 (A)
